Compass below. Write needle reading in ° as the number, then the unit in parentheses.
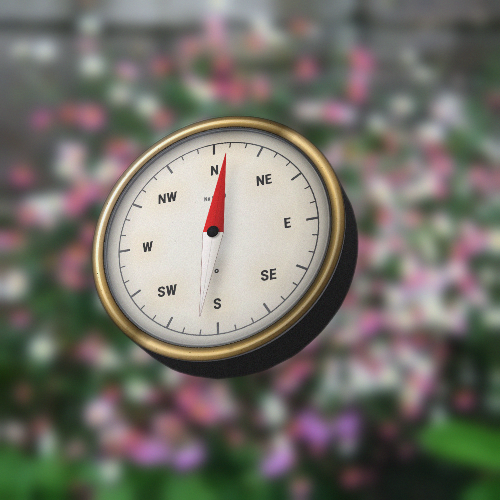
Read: 10 (°)
